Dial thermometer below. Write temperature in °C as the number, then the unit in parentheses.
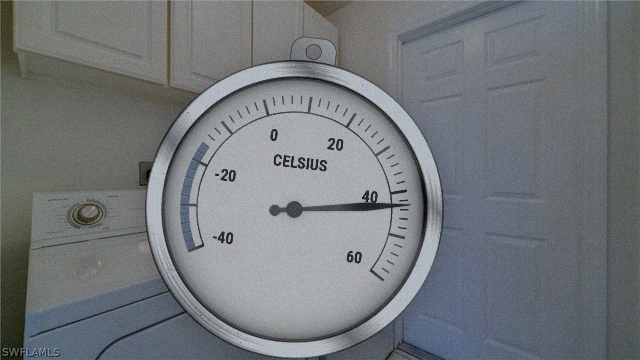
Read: 43 (°C)
